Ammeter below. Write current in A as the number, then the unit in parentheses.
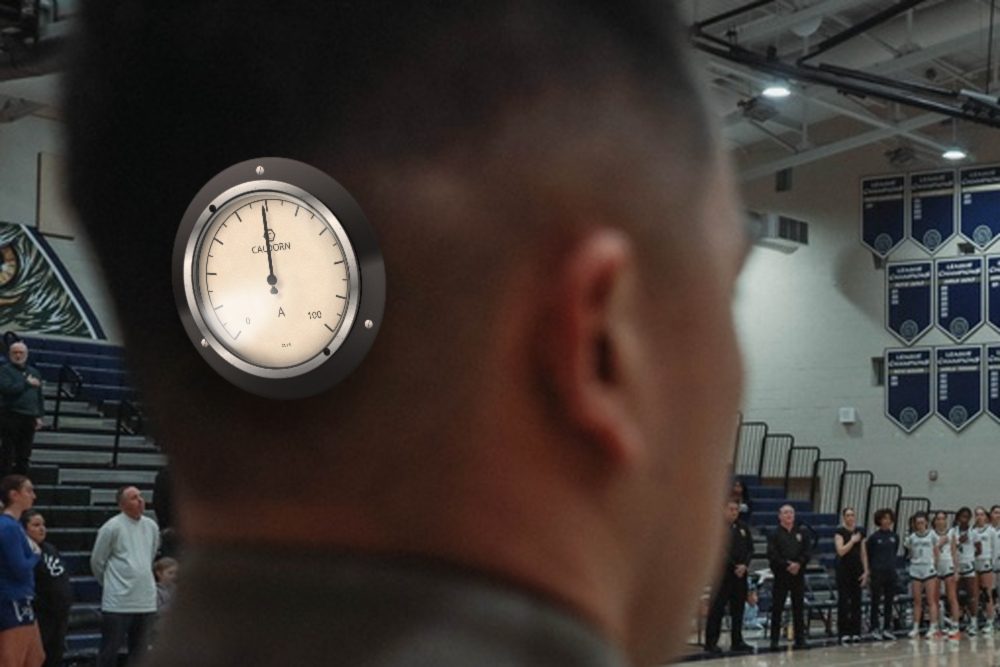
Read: 50 (A)
